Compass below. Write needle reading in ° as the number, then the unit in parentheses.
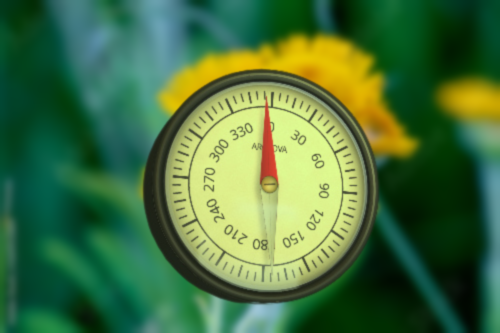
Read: 355 (°)
